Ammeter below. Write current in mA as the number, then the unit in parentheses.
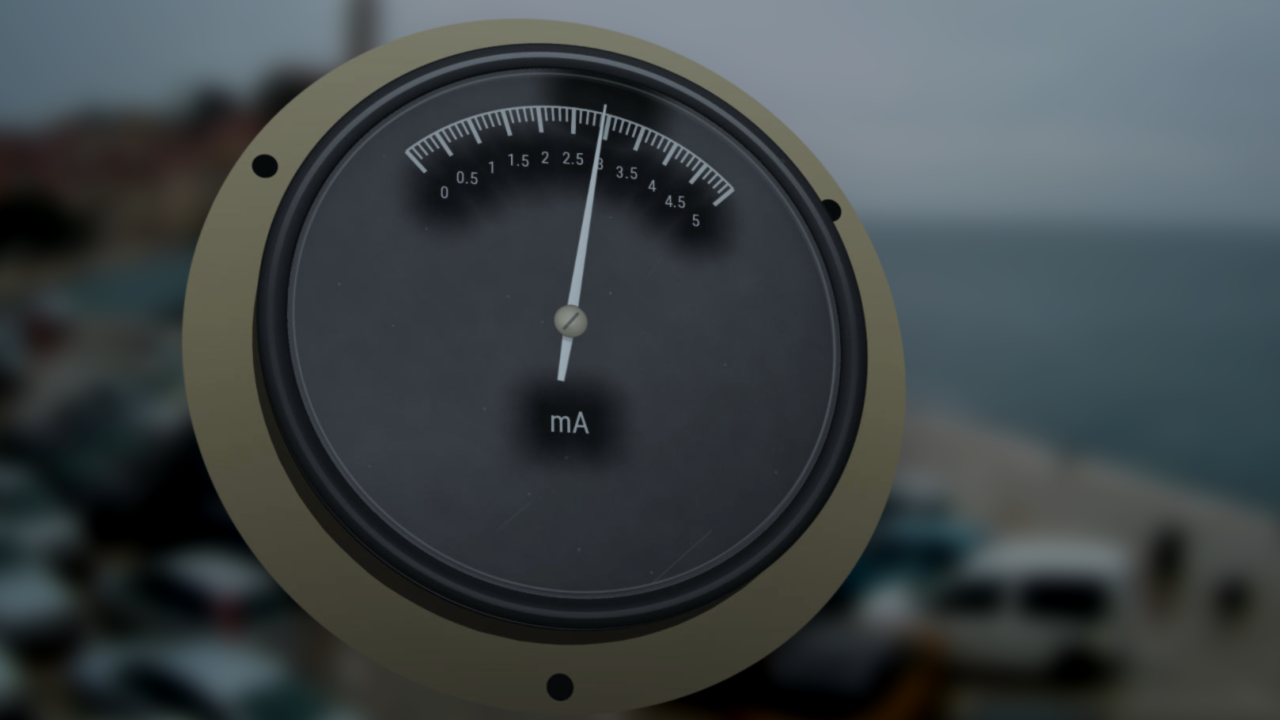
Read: 2.9 (mA)
